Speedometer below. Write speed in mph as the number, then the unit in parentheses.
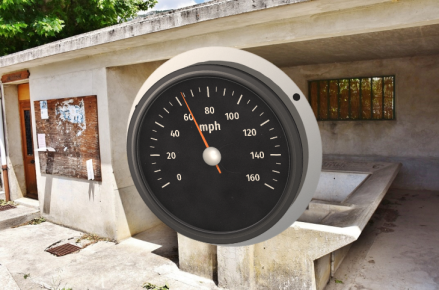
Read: 65 (mph)
